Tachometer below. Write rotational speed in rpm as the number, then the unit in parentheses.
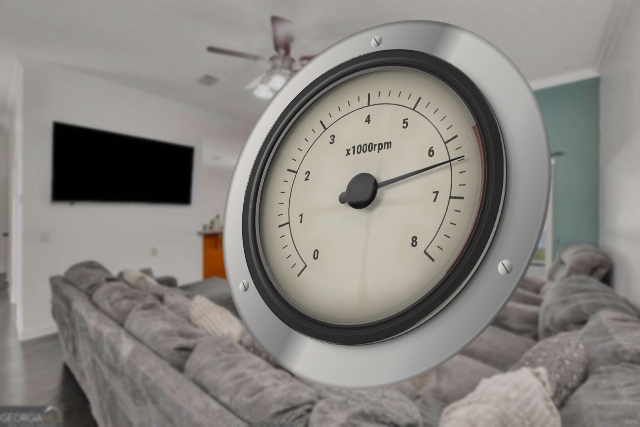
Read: 6400 (rpm)
